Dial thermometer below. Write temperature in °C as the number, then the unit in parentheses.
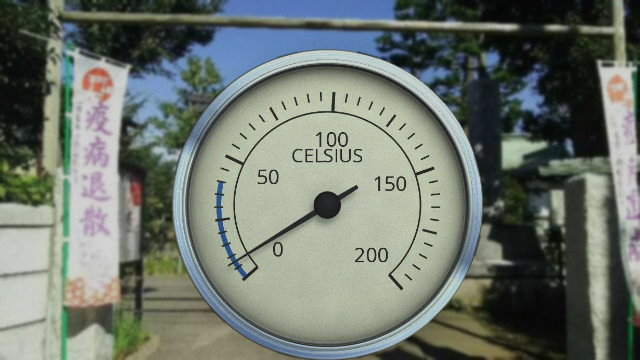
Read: 7.5 (°C)
